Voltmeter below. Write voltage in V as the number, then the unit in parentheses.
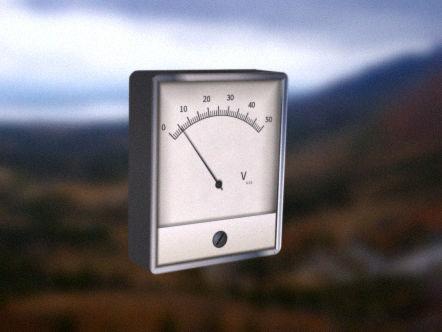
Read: 5 (V)
